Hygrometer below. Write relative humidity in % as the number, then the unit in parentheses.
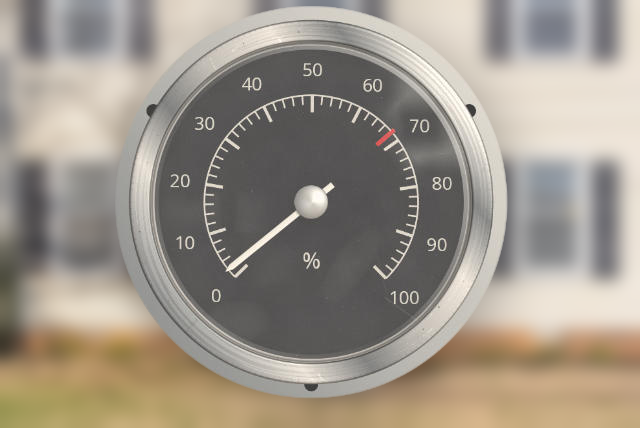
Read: 2 (%)
